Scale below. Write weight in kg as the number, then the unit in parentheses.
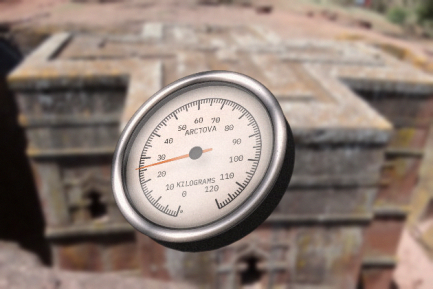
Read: 25 (kg)
